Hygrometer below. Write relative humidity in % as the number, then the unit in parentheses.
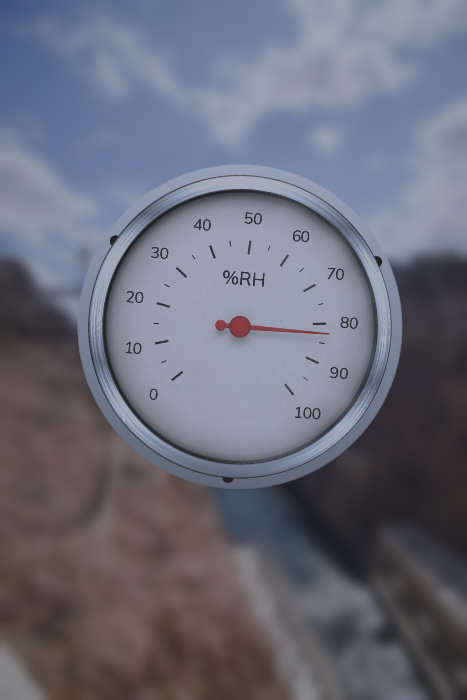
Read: 82.5 (%)
